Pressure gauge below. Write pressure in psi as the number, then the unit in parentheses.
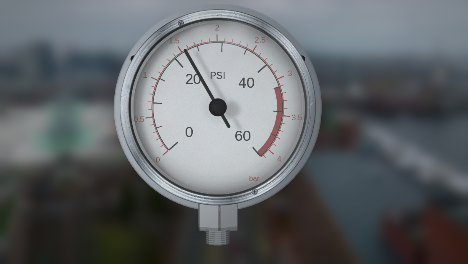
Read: 22.5 (psi)
